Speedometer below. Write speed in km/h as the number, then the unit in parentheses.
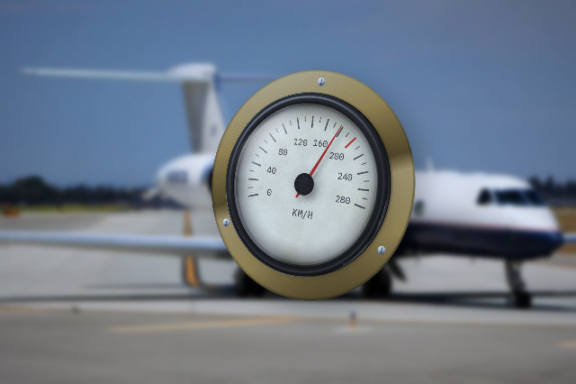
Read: 180 (km/h)
